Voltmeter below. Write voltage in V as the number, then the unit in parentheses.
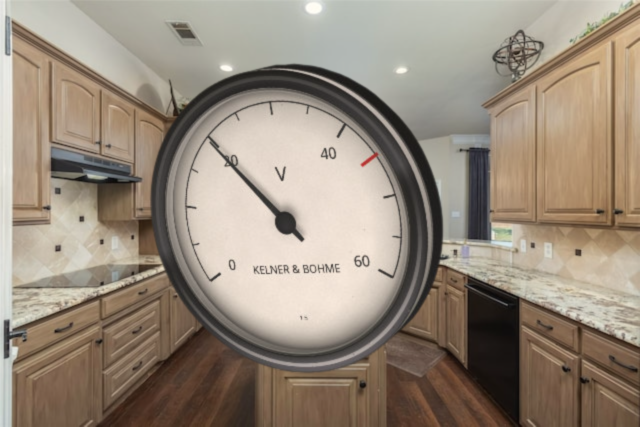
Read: 20 (V)
